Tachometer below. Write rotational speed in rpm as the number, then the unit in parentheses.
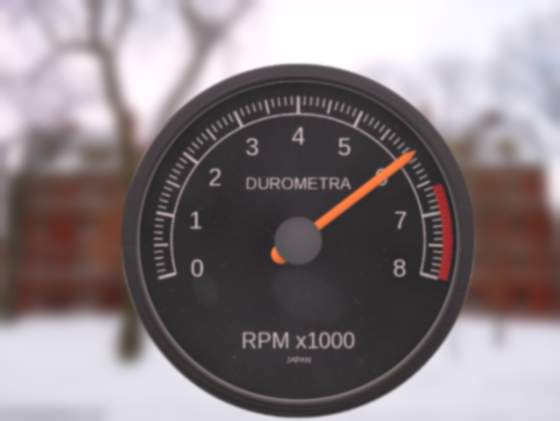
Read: 6000 (rpm)
